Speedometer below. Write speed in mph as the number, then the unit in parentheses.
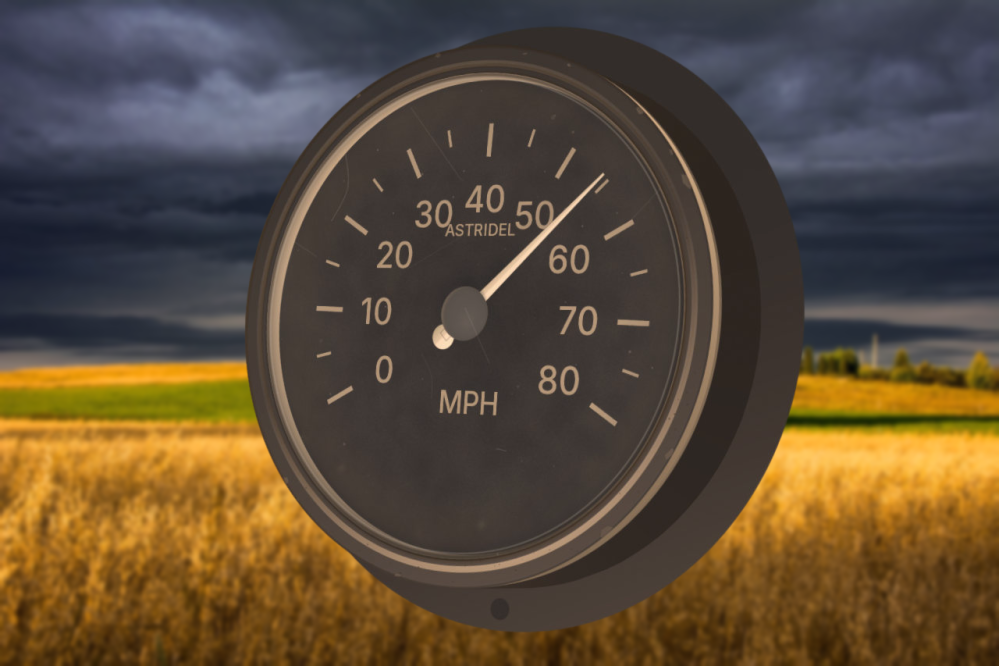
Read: 55 (mph)
